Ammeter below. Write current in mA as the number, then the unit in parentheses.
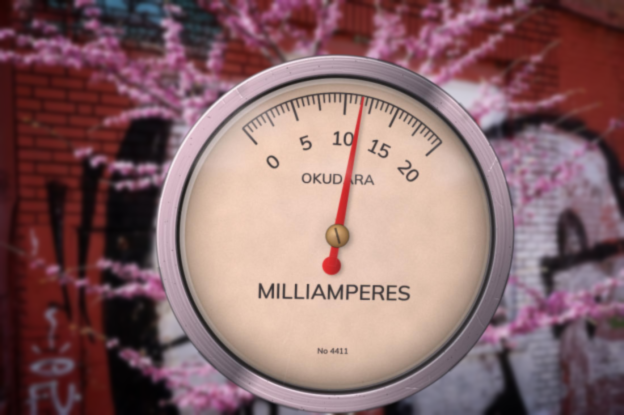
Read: 11.5 (mA)
